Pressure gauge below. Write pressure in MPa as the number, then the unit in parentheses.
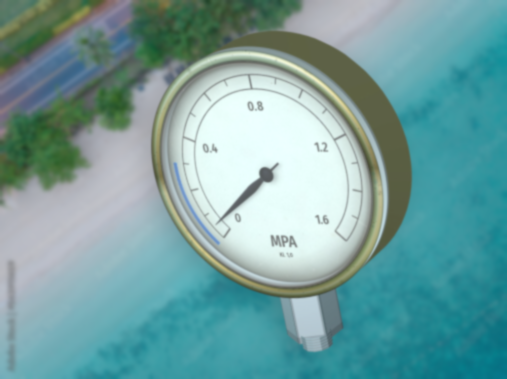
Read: 0.05 (MPa)
